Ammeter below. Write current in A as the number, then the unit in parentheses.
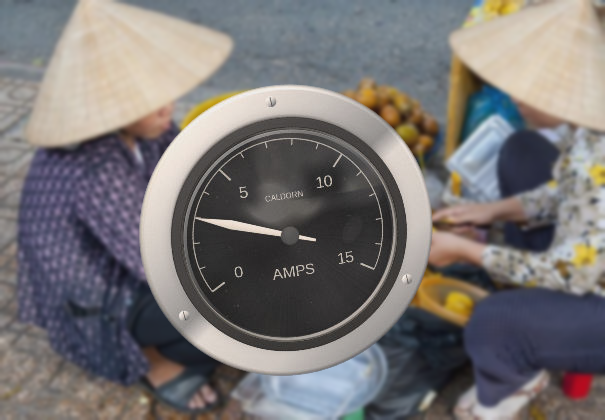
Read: 3 (A)
